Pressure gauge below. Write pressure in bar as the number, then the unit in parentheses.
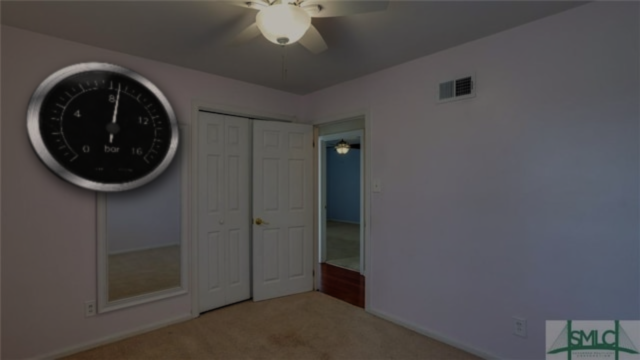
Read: 8.5 (bar)
